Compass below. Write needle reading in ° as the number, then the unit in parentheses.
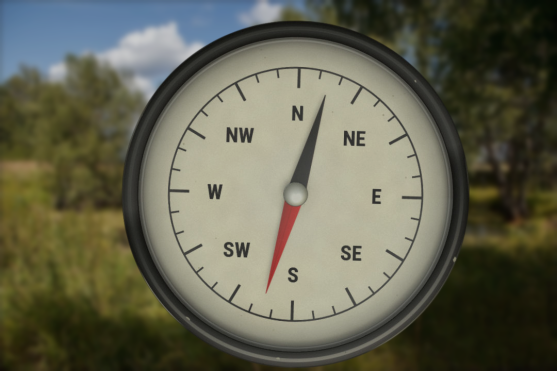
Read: 195 (°)
